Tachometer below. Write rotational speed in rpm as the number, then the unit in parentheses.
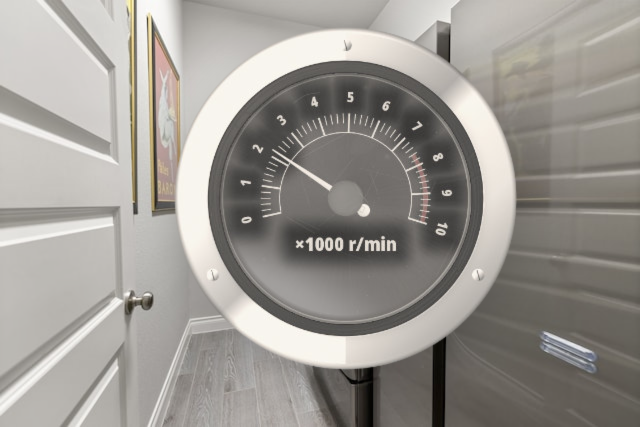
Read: 2200 (rpm)
